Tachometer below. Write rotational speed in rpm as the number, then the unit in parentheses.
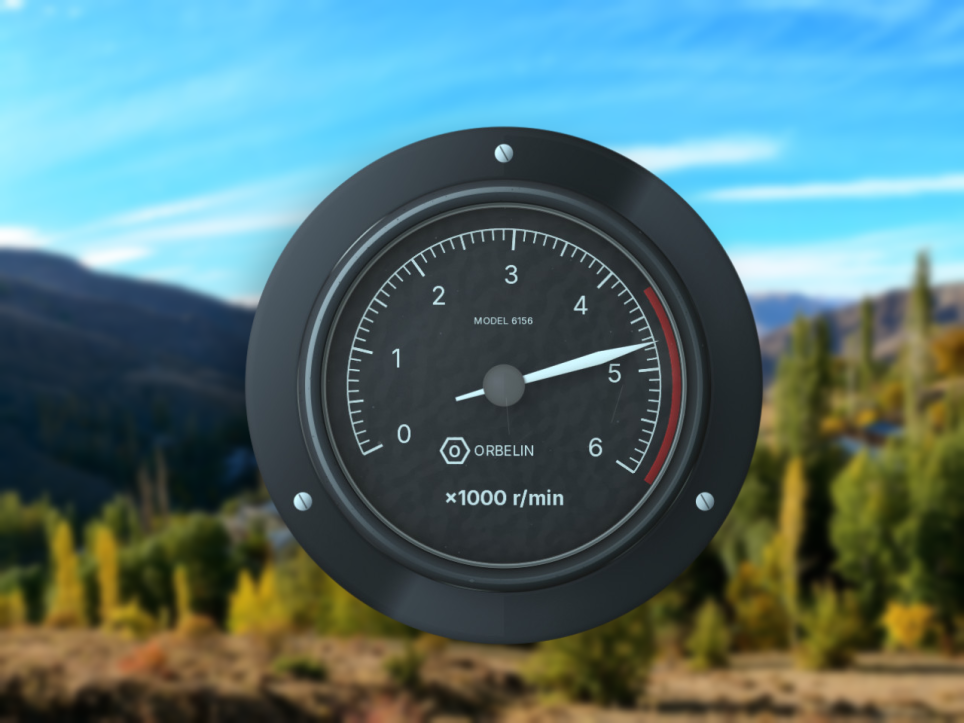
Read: 4750 (rpm)
